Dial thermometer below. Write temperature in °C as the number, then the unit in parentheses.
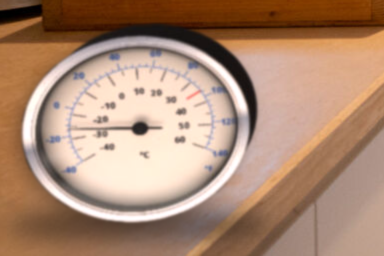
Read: -25 (°C)
